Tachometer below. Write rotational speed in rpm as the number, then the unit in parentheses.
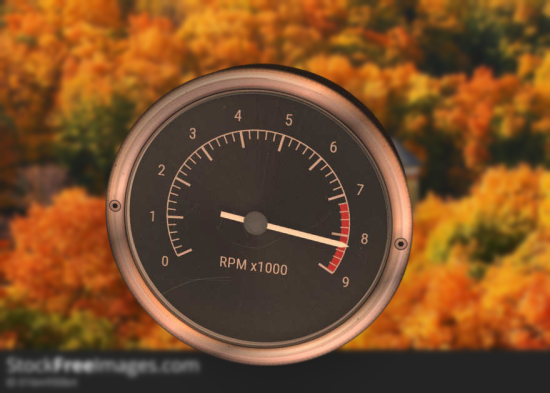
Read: 8200 (rpm)
